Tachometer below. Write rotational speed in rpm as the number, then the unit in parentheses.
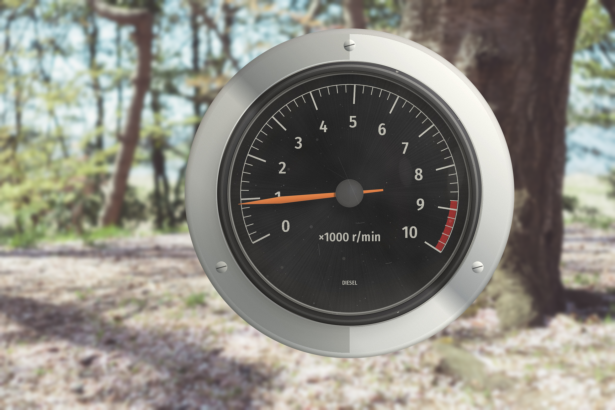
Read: 900 (rpm)
